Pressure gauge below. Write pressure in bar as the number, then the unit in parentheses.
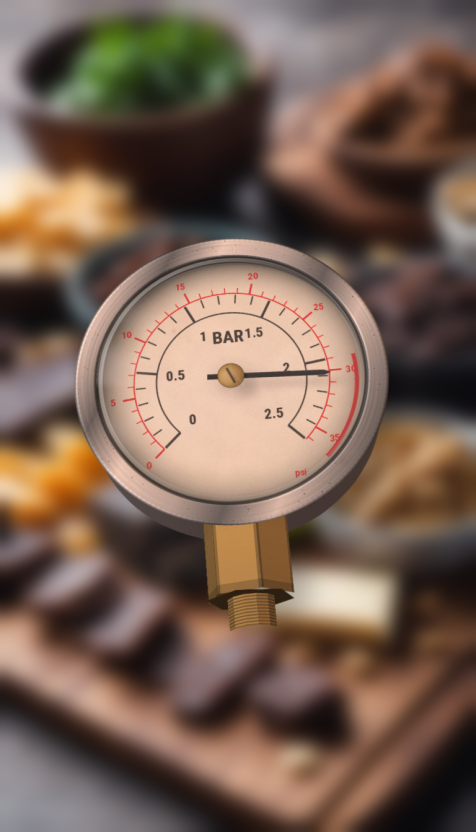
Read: 2.1 (bar)
